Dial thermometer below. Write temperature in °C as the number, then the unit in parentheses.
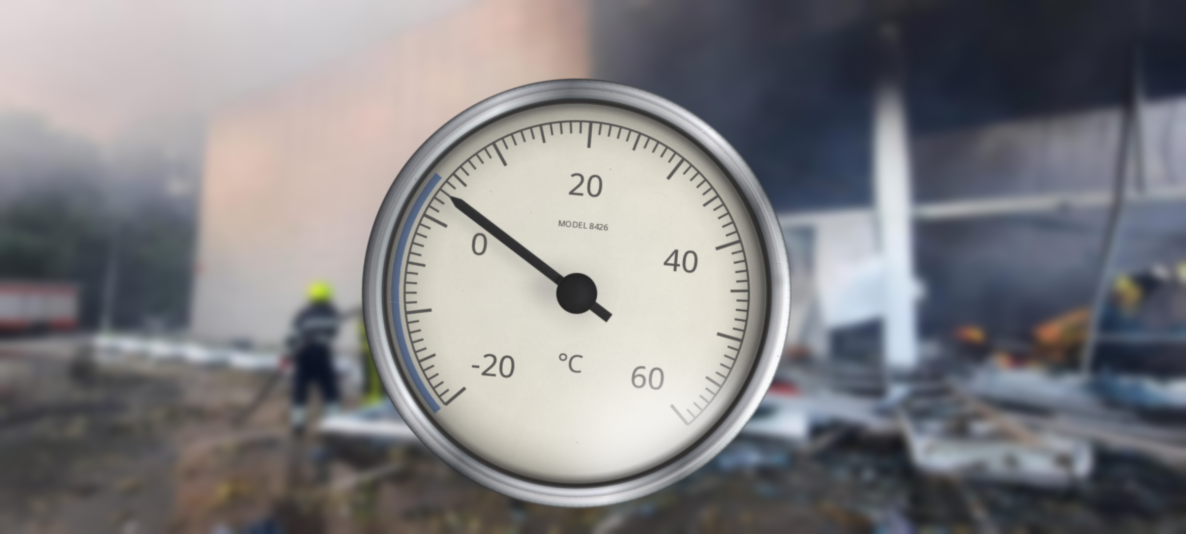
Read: 3 (°C)
